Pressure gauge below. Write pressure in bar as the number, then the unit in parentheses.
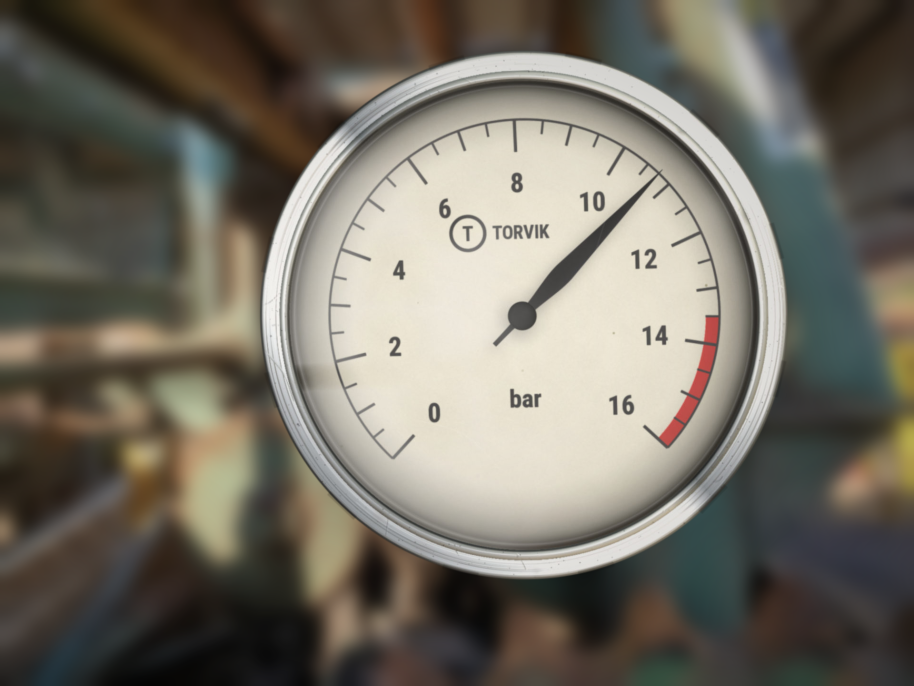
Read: 10.75 (bar)
